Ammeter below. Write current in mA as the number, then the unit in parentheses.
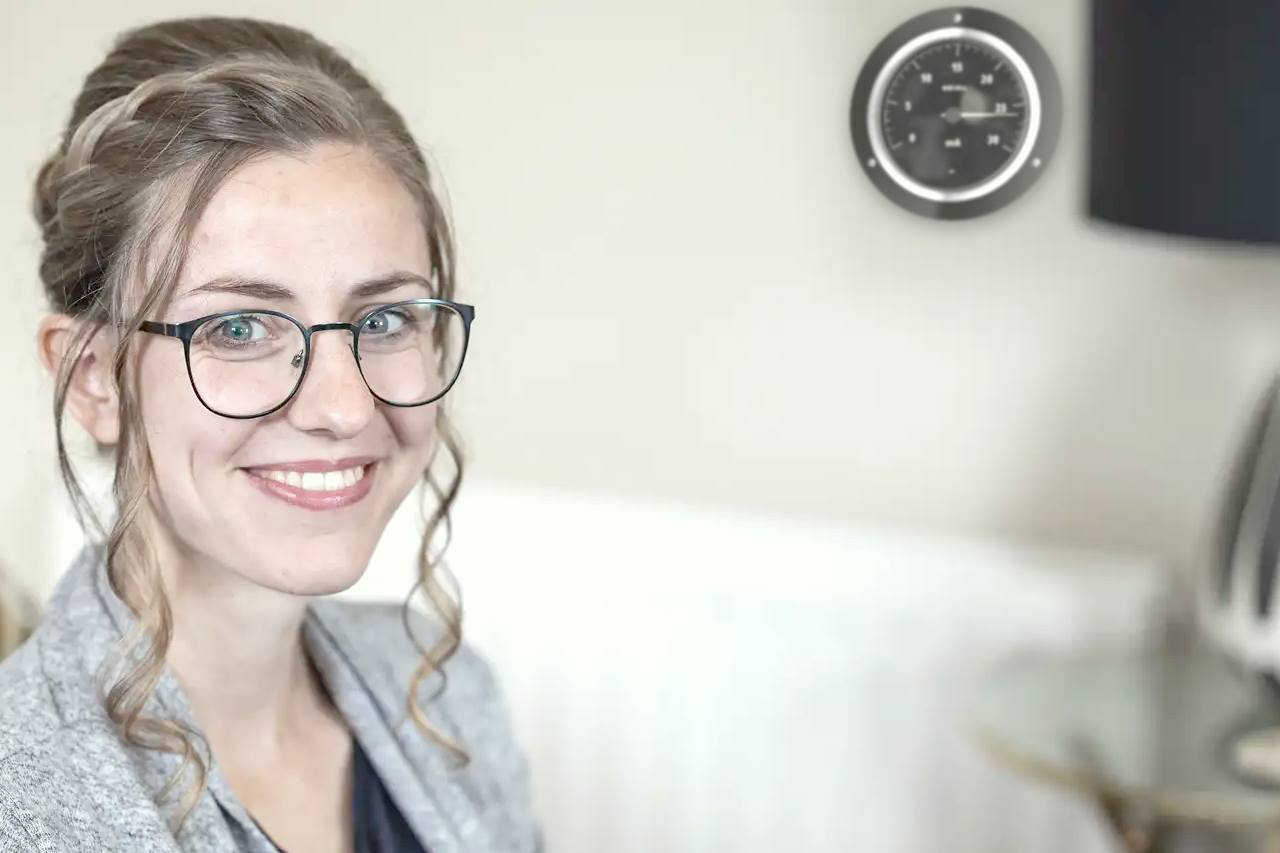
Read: 26 (mA)
